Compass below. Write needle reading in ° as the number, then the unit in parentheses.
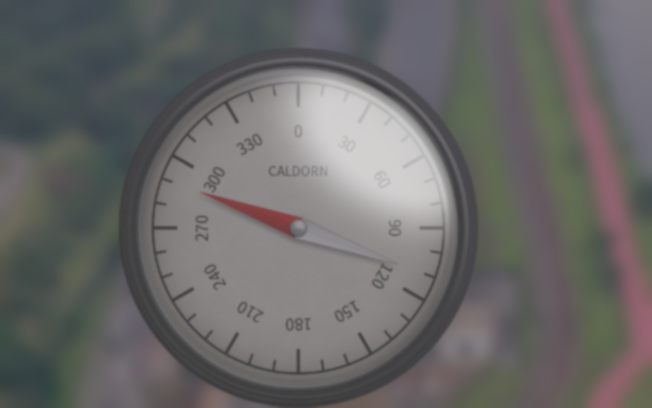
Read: 290 (°)
